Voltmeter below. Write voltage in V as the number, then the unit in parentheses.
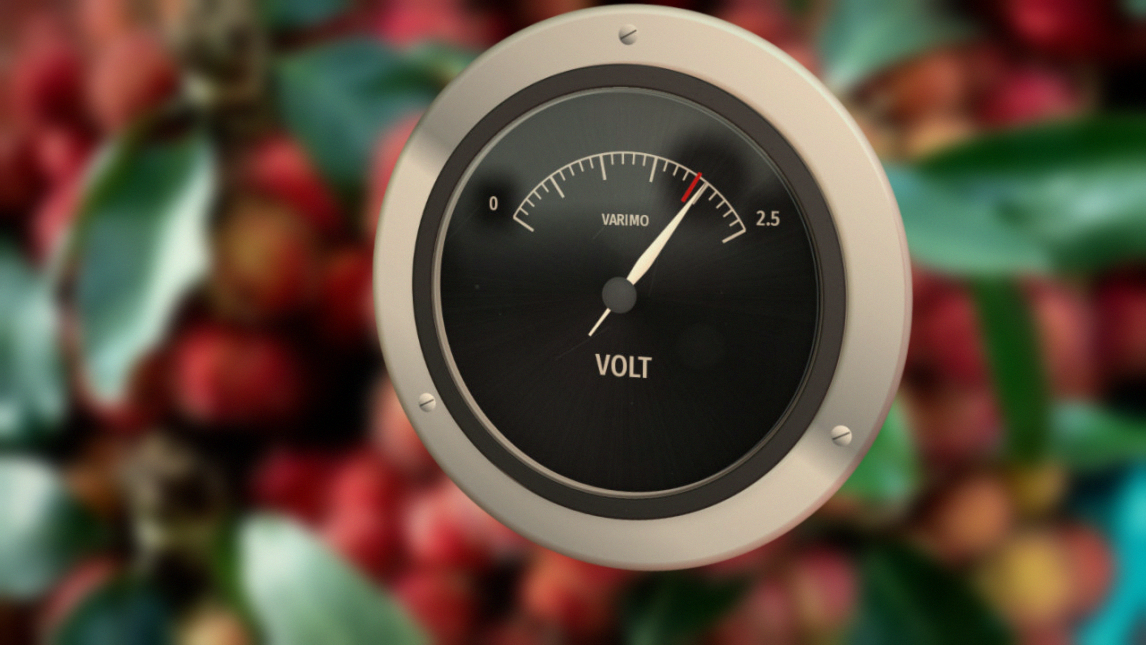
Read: 2 (V)
